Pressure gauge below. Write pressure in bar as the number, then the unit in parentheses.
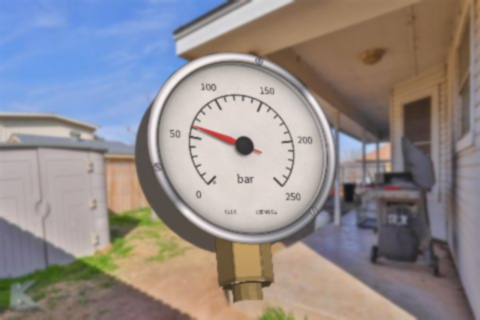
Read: 60 (bar)
